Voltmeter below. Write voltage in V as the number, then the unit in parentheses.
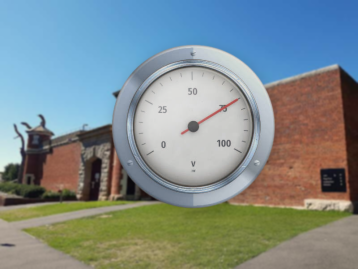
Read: 75 (V)
